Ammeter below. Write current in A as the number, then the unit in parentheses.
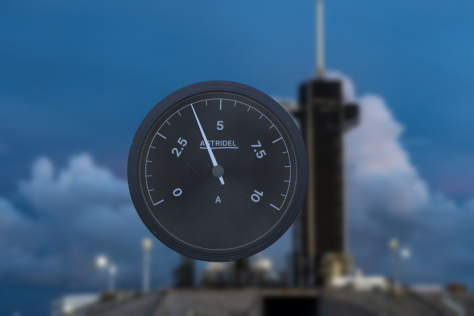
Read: 4 (A)
